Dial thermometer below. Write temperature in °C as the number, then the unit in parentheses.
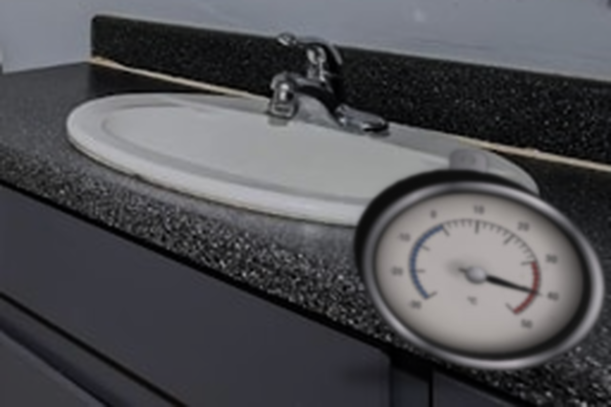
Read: 40 (°C)
